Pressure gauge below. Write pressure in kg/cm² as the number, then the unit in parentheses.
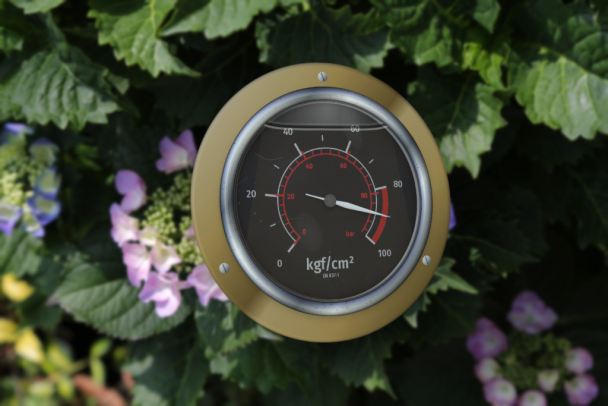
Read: 90 (kg/cm²)
